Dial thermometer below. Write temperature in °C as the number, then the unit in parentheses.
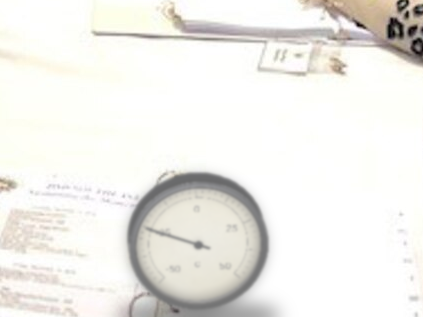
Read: -25 (°C)
